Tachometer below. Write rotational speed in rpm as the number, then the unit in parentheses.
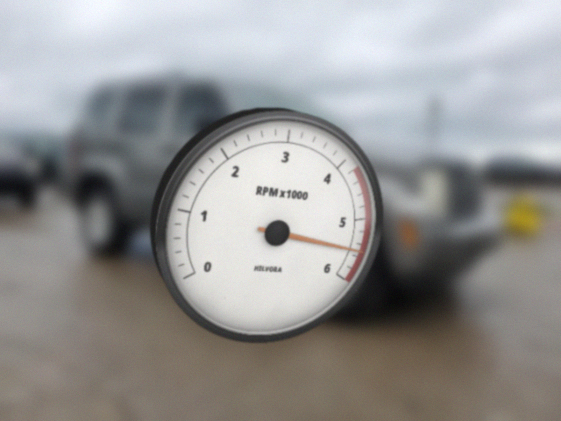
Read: 5500 (rpm)
